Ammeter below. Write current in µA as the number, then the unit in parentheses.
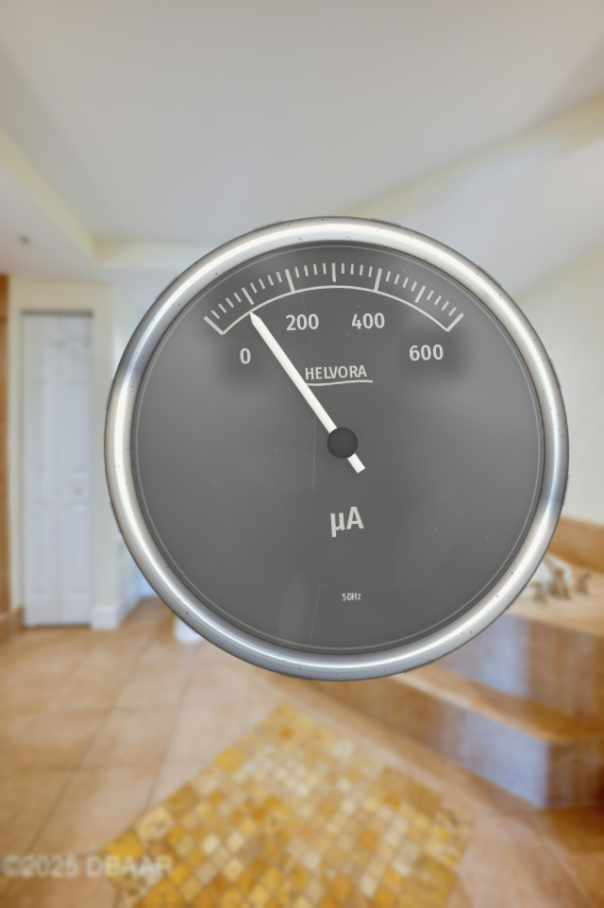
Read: 80 (µA)
